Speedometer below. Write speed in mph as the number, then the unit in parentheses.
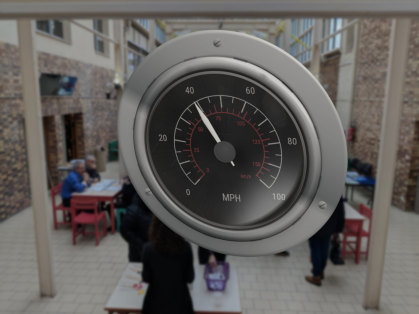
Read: 40 (mph)
